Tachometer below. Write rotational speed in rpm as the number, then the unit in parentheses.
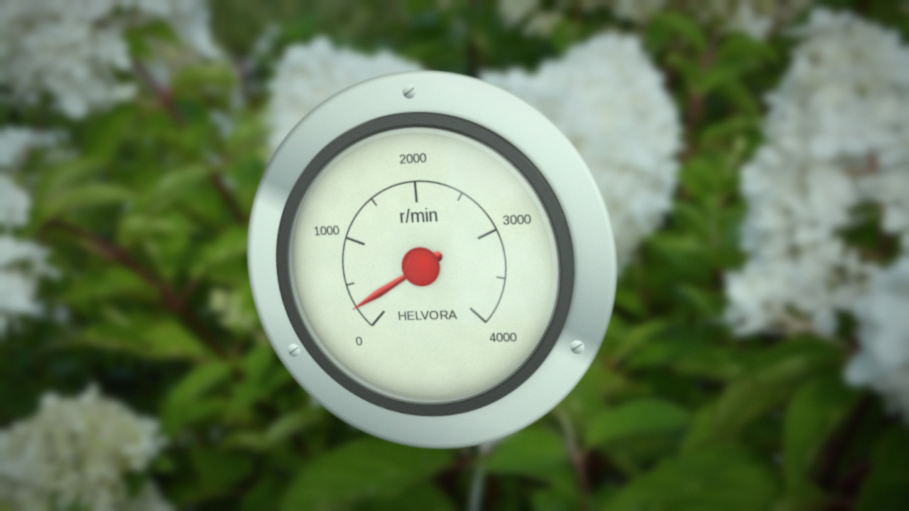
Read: 250 (rpm)
